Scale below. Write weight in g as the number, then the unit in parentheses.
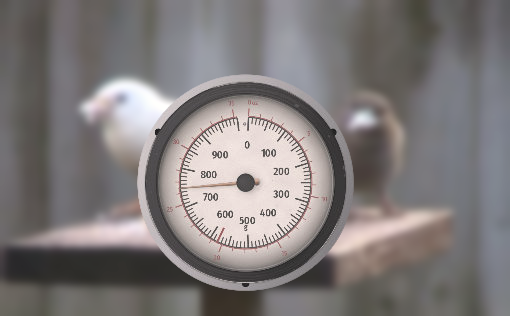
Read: 750 (g)
